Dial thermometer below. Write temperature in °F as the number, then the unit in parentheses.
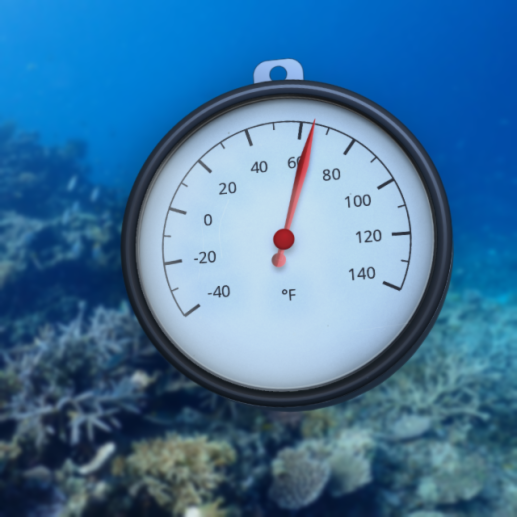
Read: 65 (°F)
